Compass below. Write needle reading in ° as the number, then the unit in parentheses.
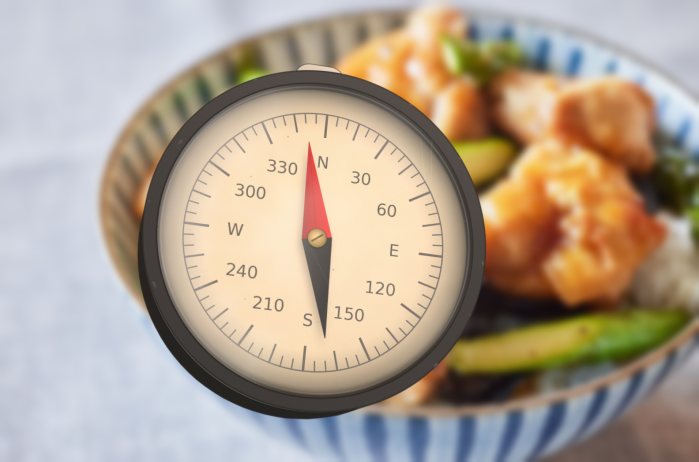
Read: 350 (°)
